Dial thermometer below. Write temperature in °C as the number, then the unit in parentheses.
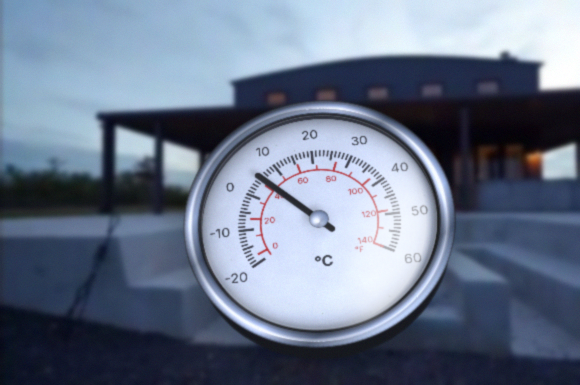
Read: 5 (°C)
